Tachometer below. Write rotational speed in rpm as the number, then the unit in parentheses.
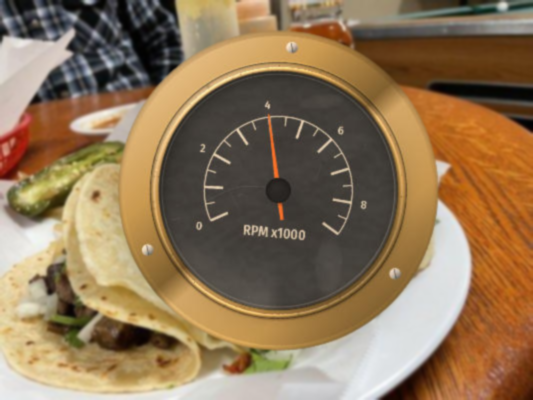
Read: 4000 (rpm)
